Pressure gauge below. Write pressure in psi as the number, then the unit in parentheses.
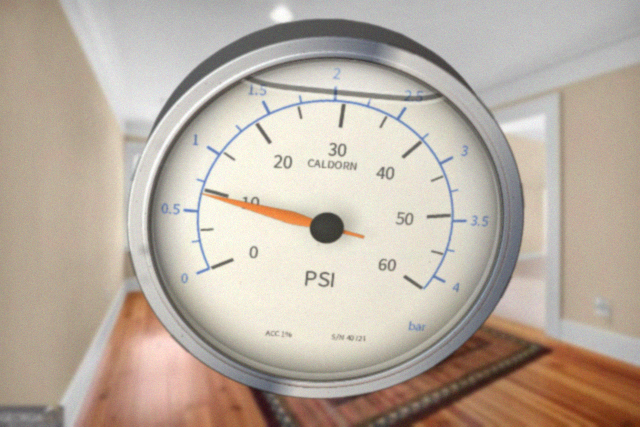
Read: 10 (psi)
